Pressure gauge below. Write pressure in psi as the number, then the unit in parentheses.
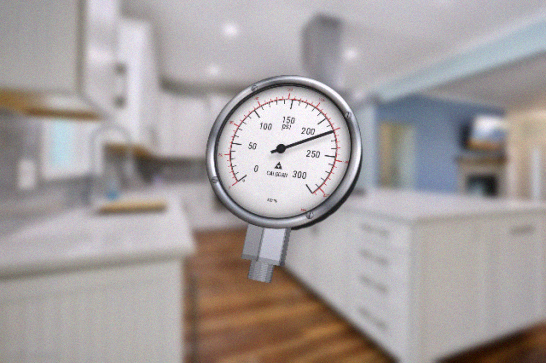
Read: 220 (psi)
